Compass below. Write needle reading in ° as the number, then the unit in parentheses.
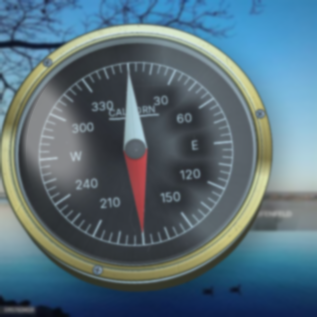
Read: 180 (°)
